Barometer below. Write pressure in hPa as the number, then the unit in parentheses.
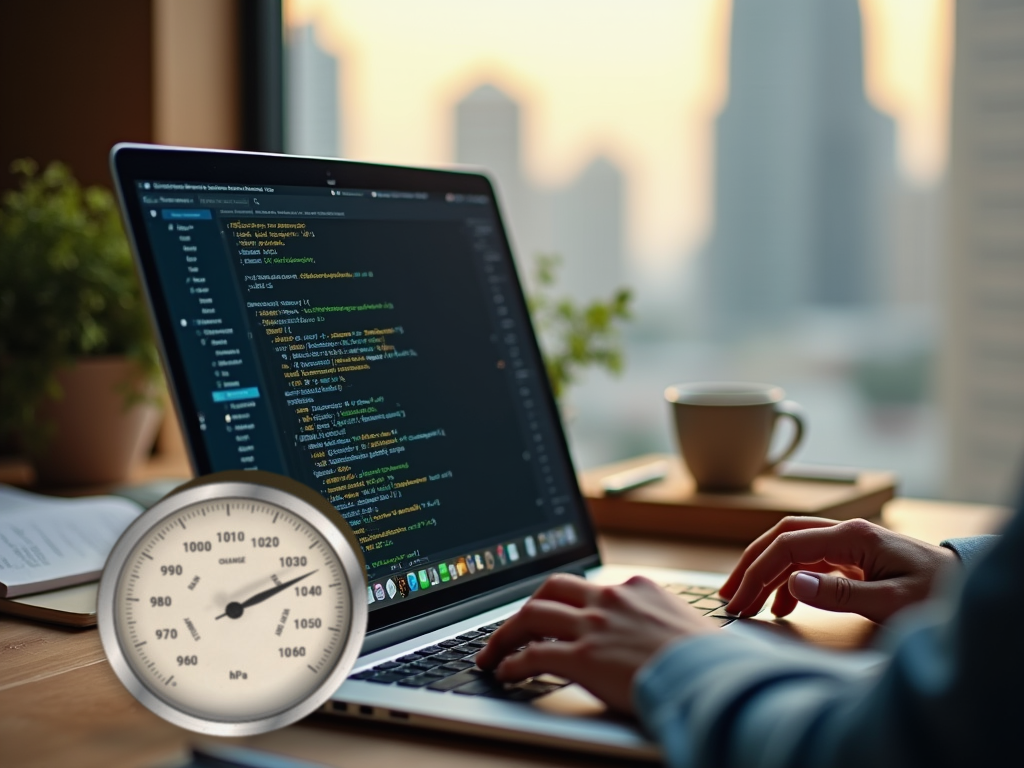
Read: 1035 (hPa)
